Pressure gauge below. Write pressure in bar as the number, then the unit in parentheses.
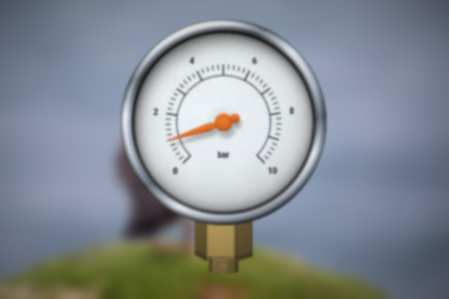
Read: 1 (bar)
